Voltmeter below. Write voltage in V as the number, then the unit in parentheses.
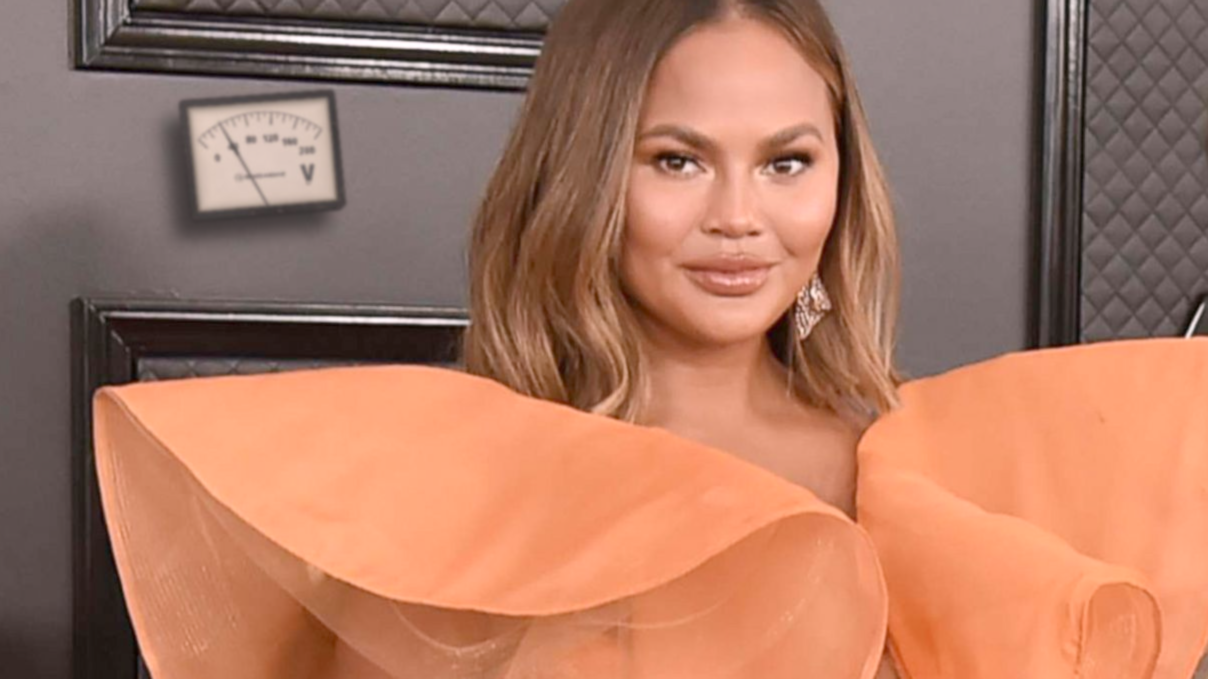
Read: 40 (V)
